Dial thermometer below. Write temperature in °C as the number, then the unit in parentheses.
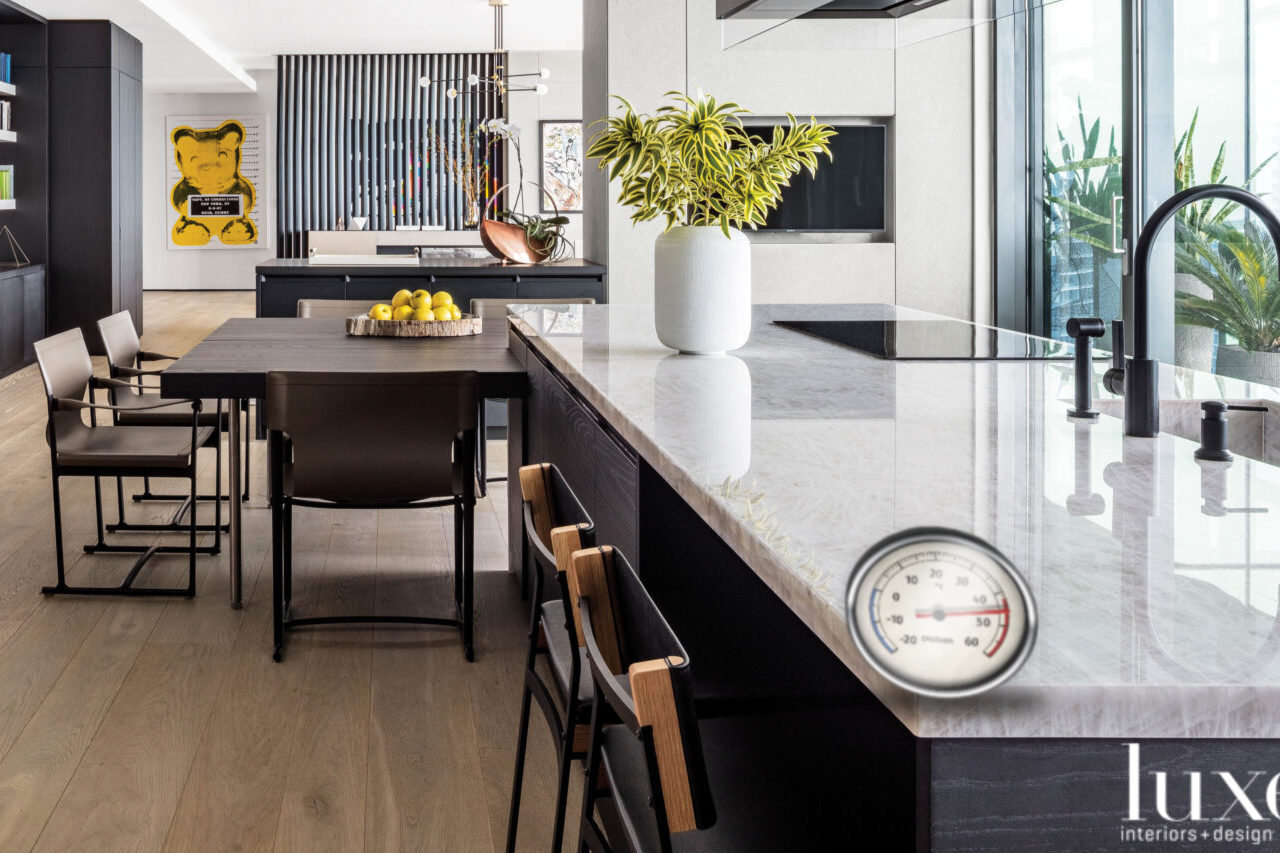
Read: 45 (°C)
